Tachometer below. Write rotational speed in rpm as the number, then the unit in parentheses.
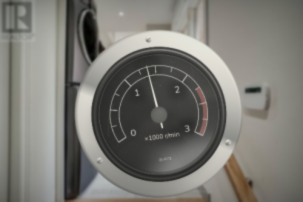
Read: 1375 (rpm)
